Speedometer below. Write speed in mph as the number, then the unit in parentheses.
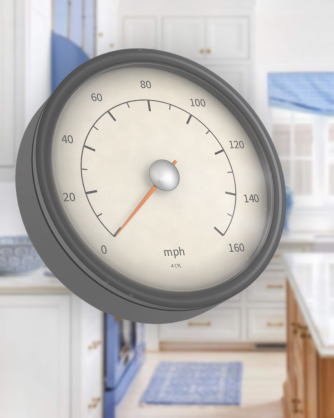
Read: 0 (mph)
